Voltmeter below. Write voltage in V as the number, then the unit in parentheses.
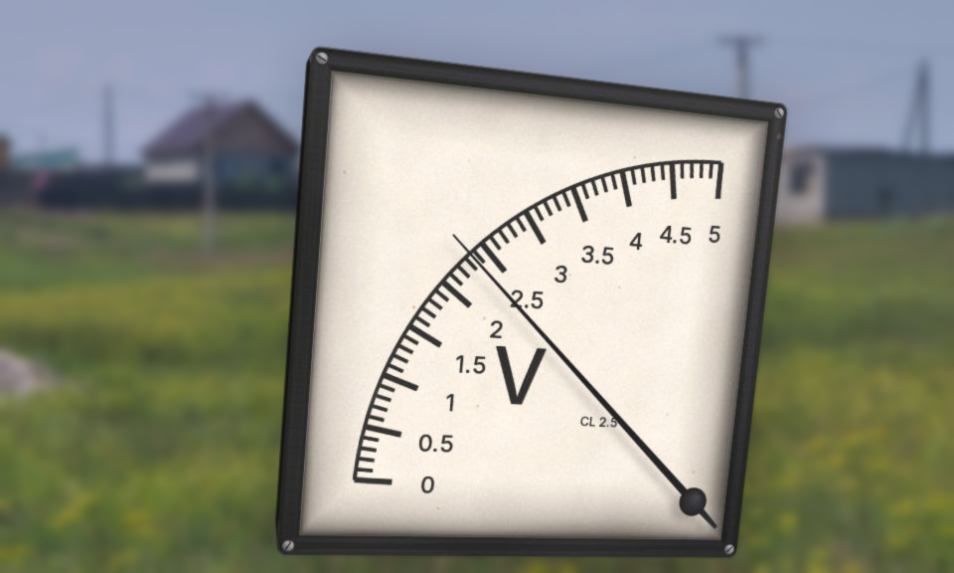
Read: 2.35 (V)
